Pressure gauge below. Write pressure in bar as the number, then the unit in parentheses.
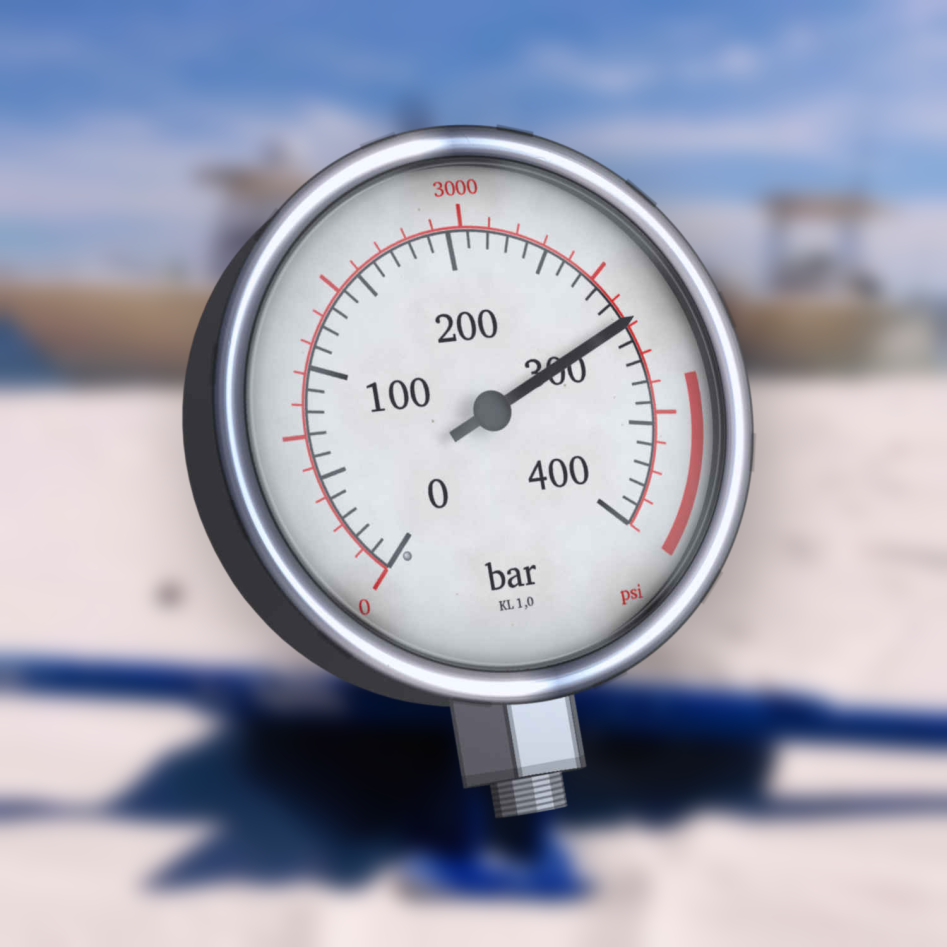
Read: 300 (bar)
